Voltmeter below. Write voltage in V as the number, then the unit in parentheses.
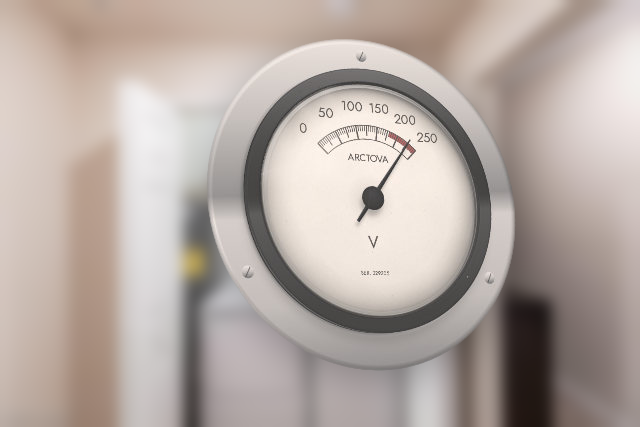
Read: 225 (V)
